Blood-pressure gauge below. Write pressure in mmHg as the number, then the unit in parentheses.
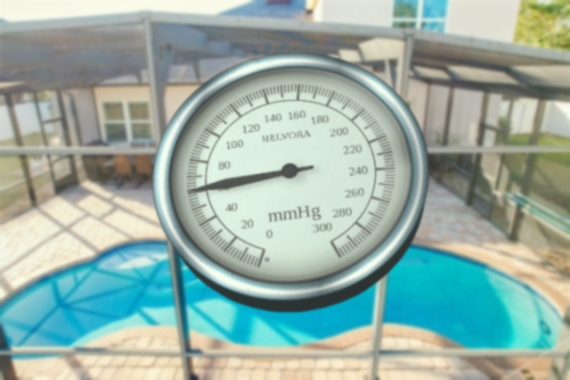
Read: 60 (mmHg)
